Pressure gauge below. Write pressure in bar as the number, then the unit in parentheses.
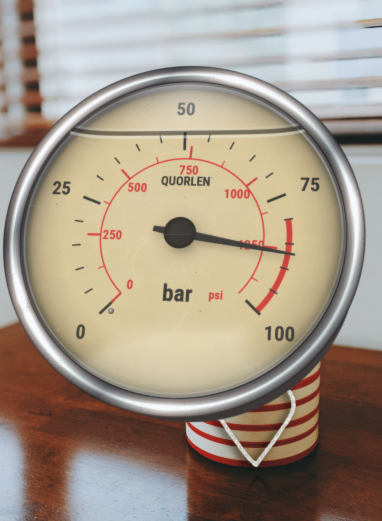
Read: 87.5 (bar)
